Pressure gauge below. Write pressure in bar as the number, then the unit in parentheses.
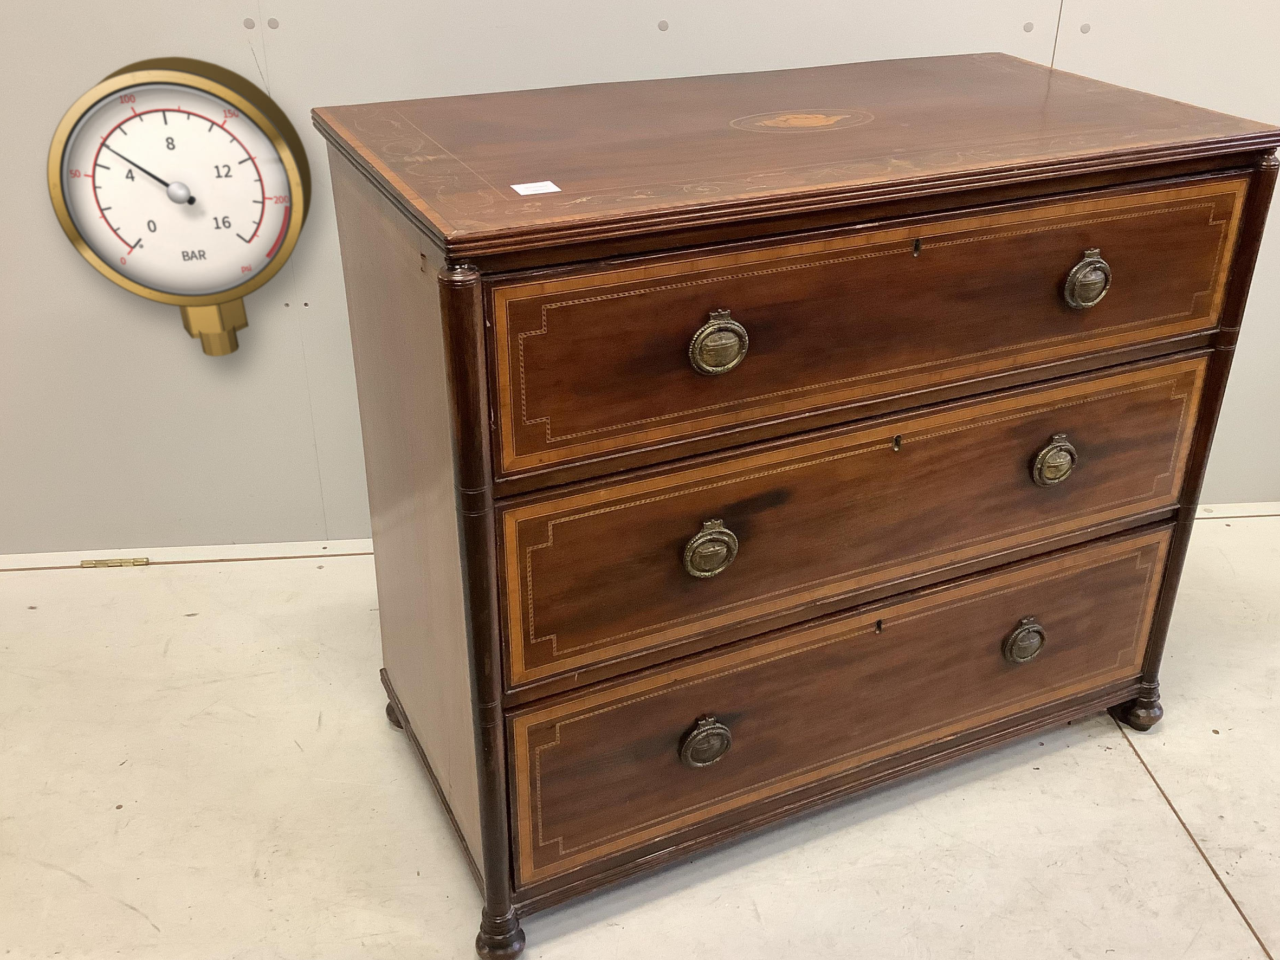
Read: 5 (bar)
